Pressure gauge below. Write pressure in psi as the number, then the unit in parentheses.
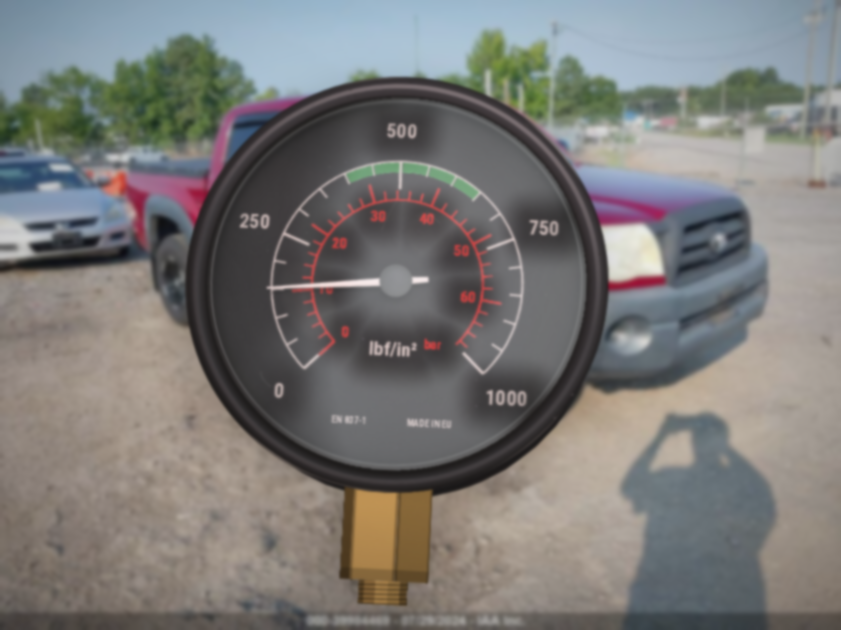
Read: 150 (psi)
